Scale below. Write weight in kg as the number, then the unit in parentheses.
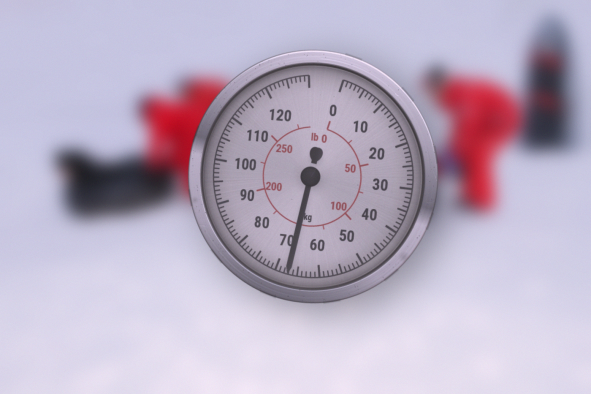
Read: 67 (kg)
